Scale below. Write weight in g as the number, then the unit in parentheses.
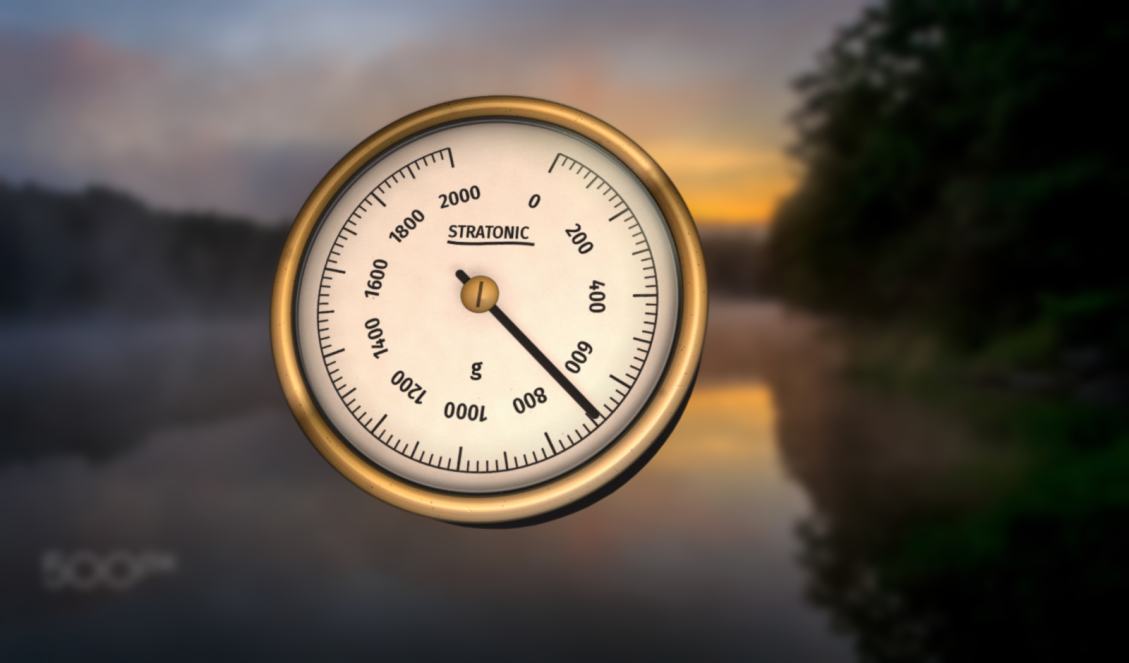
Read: 690 (g)
